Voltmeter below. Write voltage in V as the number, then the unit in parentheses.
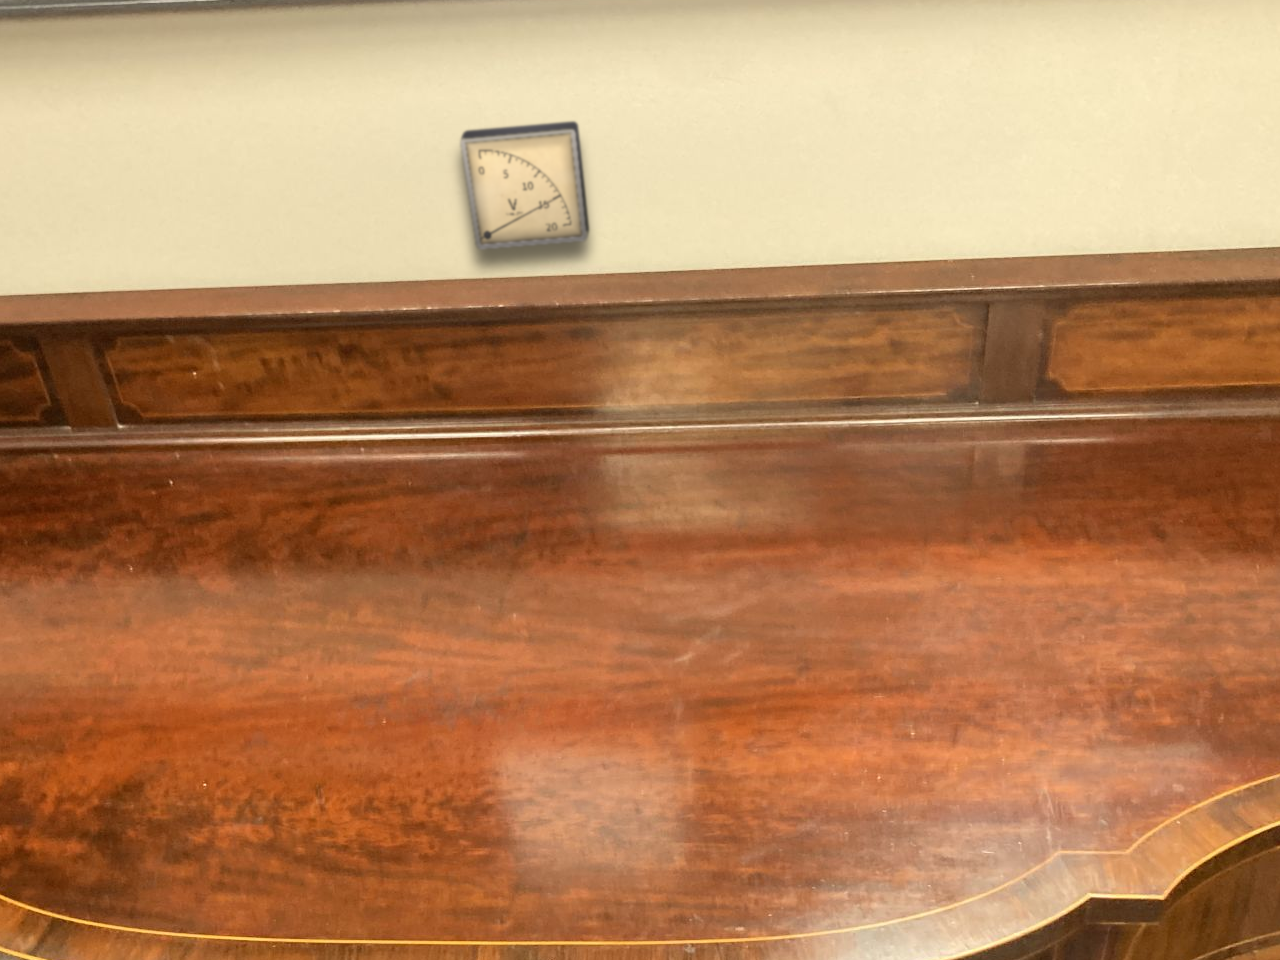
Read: 15 (V)
